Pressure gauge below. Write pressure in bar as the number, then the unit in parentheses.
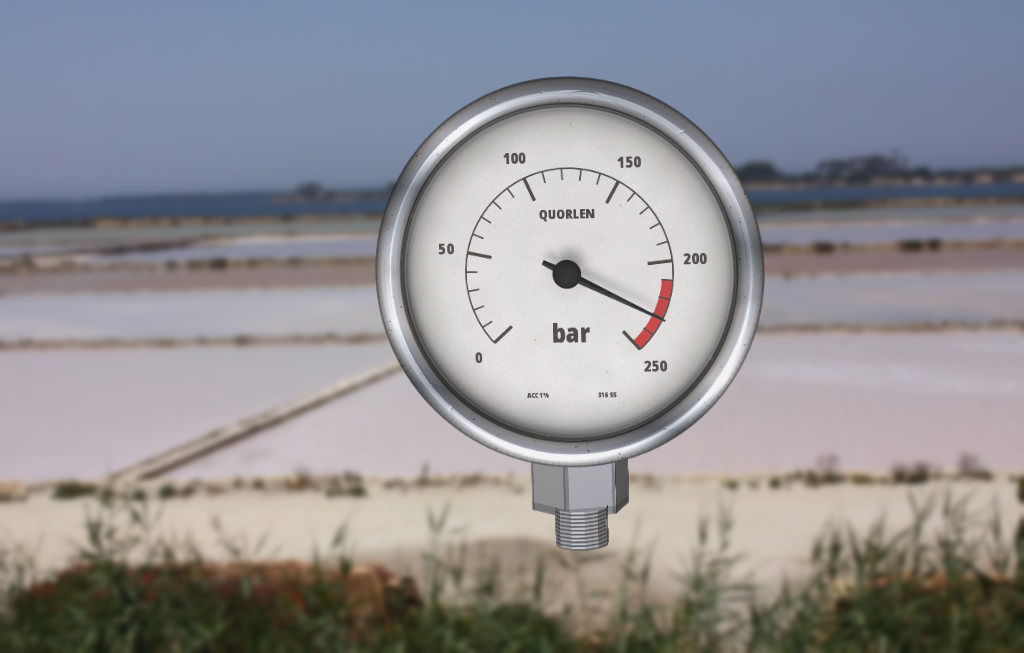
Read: 230 (bar)
